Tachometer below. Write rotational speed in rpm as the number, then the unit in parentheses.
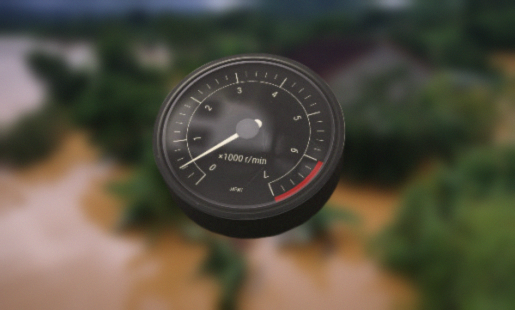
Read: 400 (rpm)
